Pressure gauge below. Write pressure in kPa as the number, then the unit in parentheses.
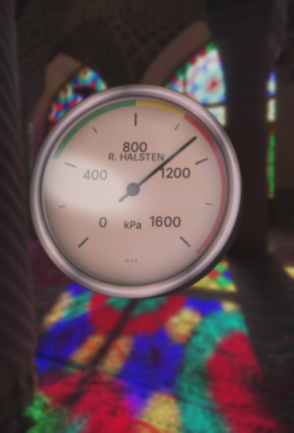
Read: 1100 (kPa)
